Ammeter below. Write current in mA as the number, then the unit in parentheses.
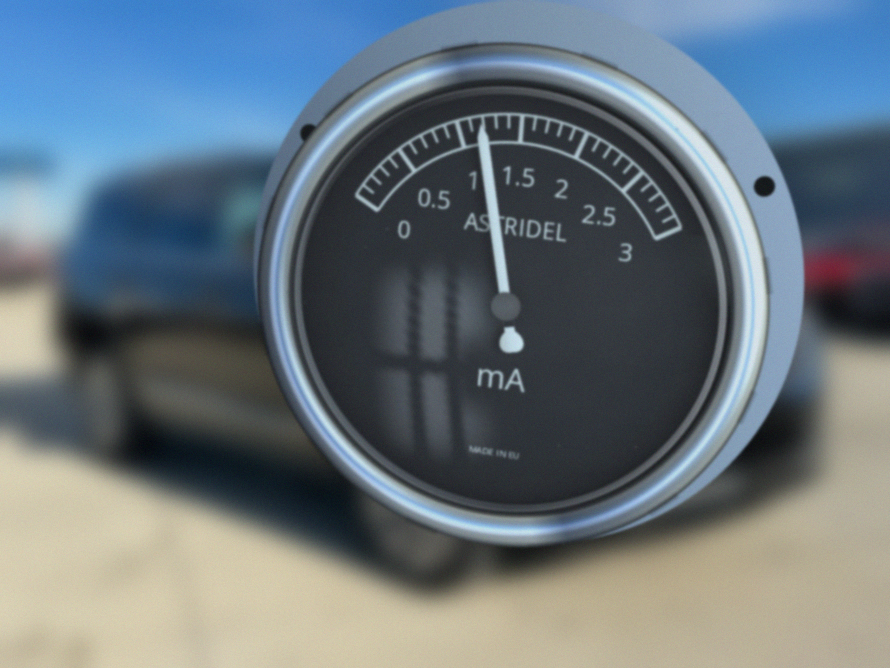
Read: 1.2 (mA)
